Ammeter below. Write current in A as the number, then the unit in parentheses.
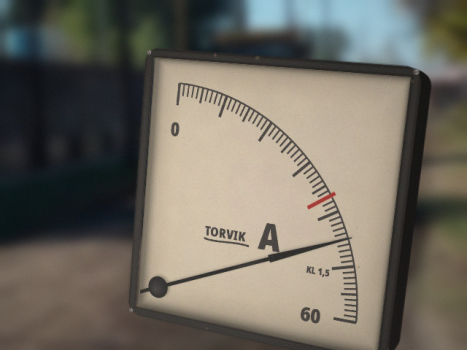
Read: 45 (A)
